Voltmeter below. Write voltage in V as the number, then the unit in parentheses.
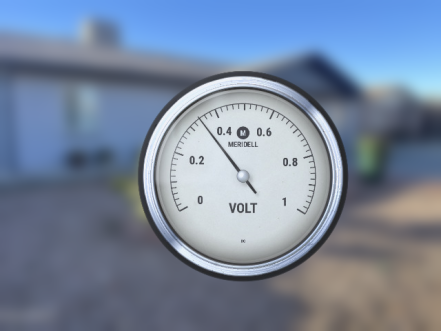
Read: 0.34 (V)
